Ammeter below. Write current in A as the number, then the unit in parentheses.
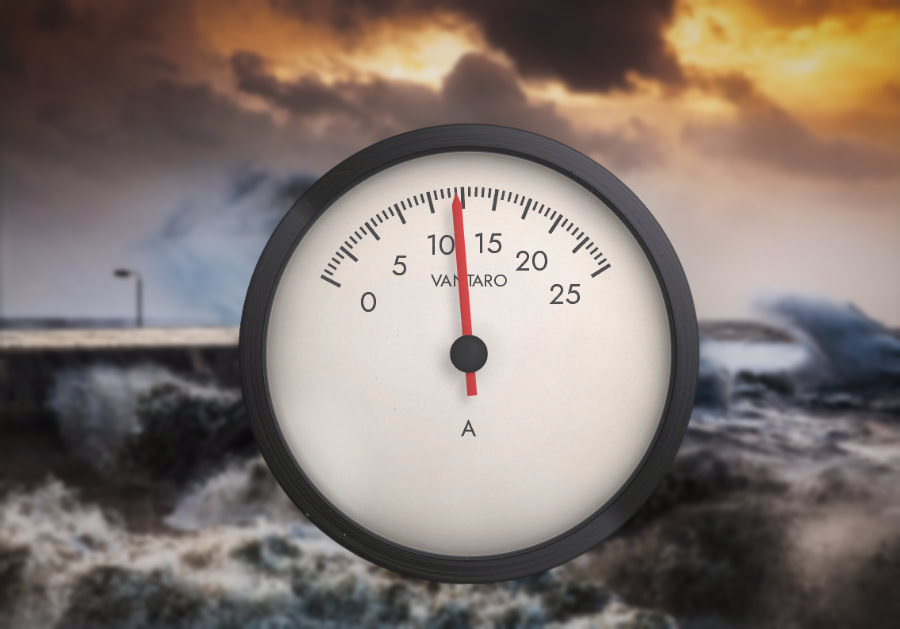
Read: 12 (A)
